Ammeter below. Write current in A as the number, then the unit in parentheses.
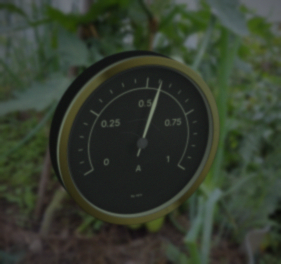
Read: 0.55 (A)
